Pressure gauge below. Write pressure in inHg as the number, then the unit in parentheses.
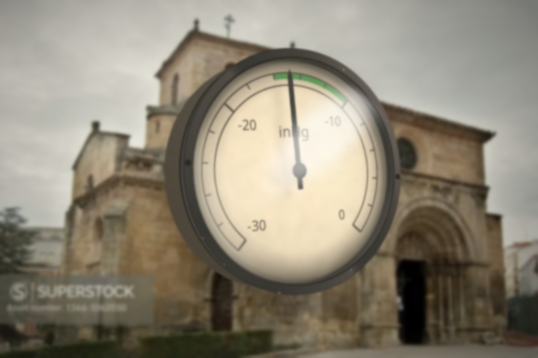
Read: -15 (inHg)
